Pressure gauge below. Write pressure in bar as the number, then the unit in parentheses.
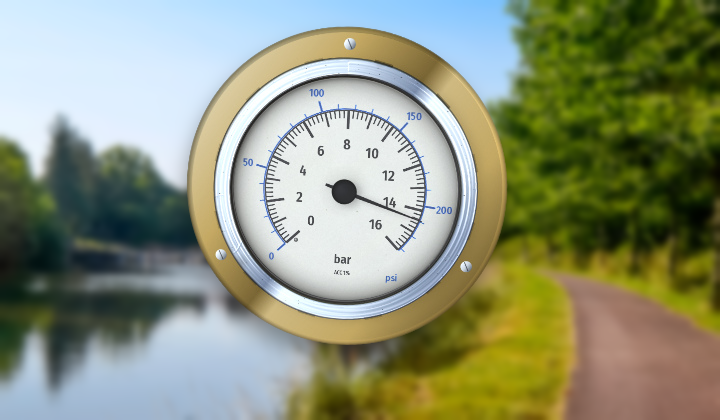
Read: 14.4 (bar)
